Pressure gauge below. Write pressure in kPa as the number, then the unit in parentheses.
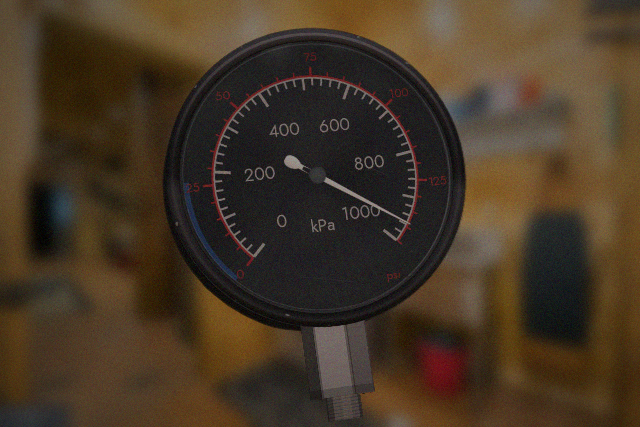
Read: 960 (kPa)
